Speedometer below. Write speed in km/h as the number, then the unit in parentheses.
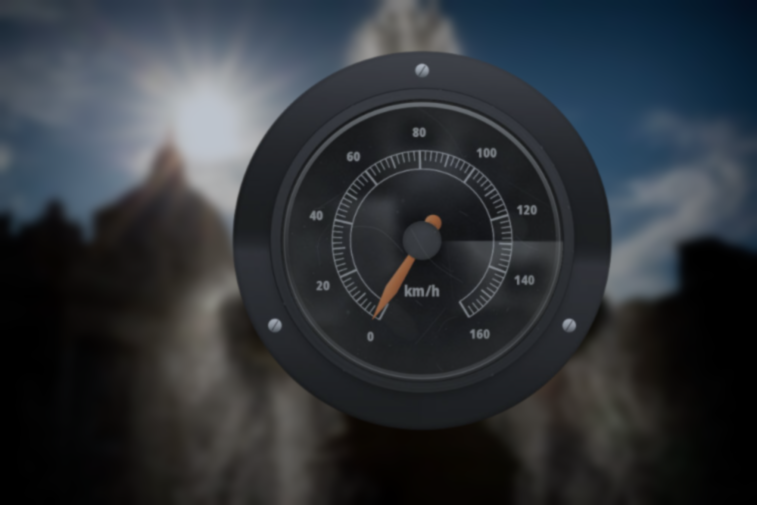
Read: 2 (km/h)
